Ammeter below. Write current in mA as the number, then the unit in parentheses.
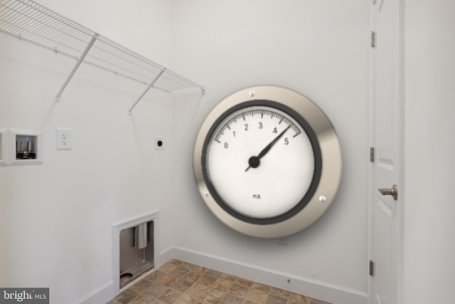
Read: 4.5 (mA)
